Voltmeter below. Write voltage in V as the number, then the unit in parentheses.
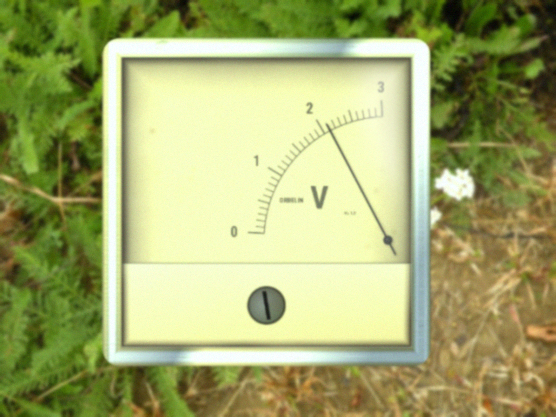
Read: 2.1 (V)
